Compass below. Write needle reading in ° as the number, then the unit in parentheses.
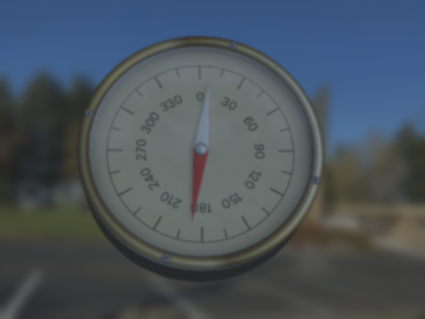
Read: 187.5 (°)
